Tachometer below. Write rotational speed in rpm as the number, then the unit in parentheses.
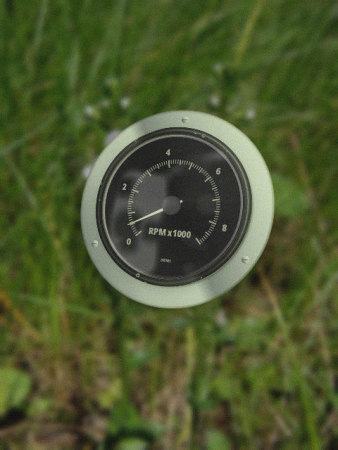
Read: 500 (rpm)
